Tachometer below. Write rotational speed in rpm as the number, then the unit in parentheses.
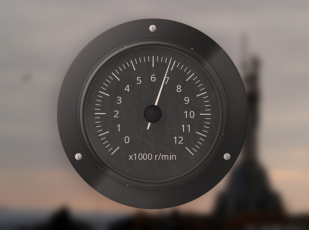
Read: 6800 (rpm)
